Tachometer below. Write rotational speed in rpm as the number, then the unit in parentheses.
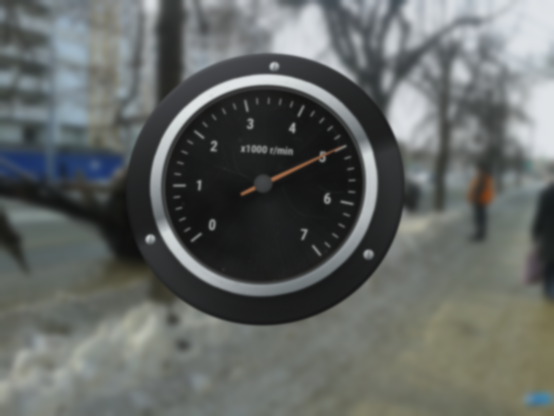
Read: 5000 (rpm)
